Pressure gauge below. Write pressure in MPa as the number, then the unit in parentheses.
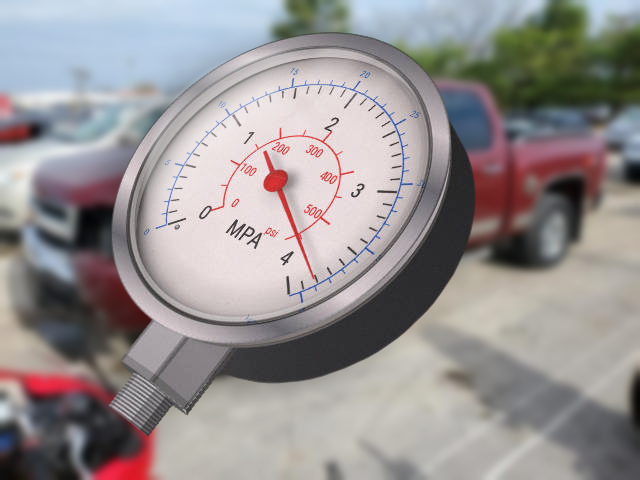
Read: 3.8 (MPa)
